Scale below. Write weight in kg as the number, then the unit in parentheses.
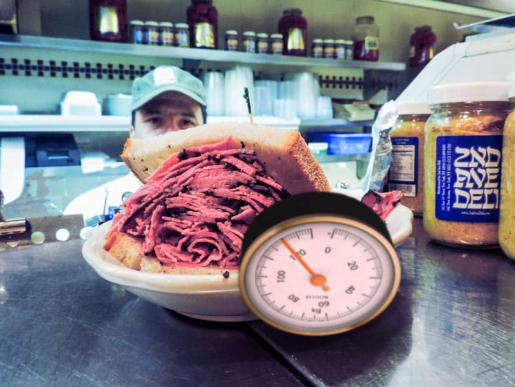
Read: 120 (kg)
